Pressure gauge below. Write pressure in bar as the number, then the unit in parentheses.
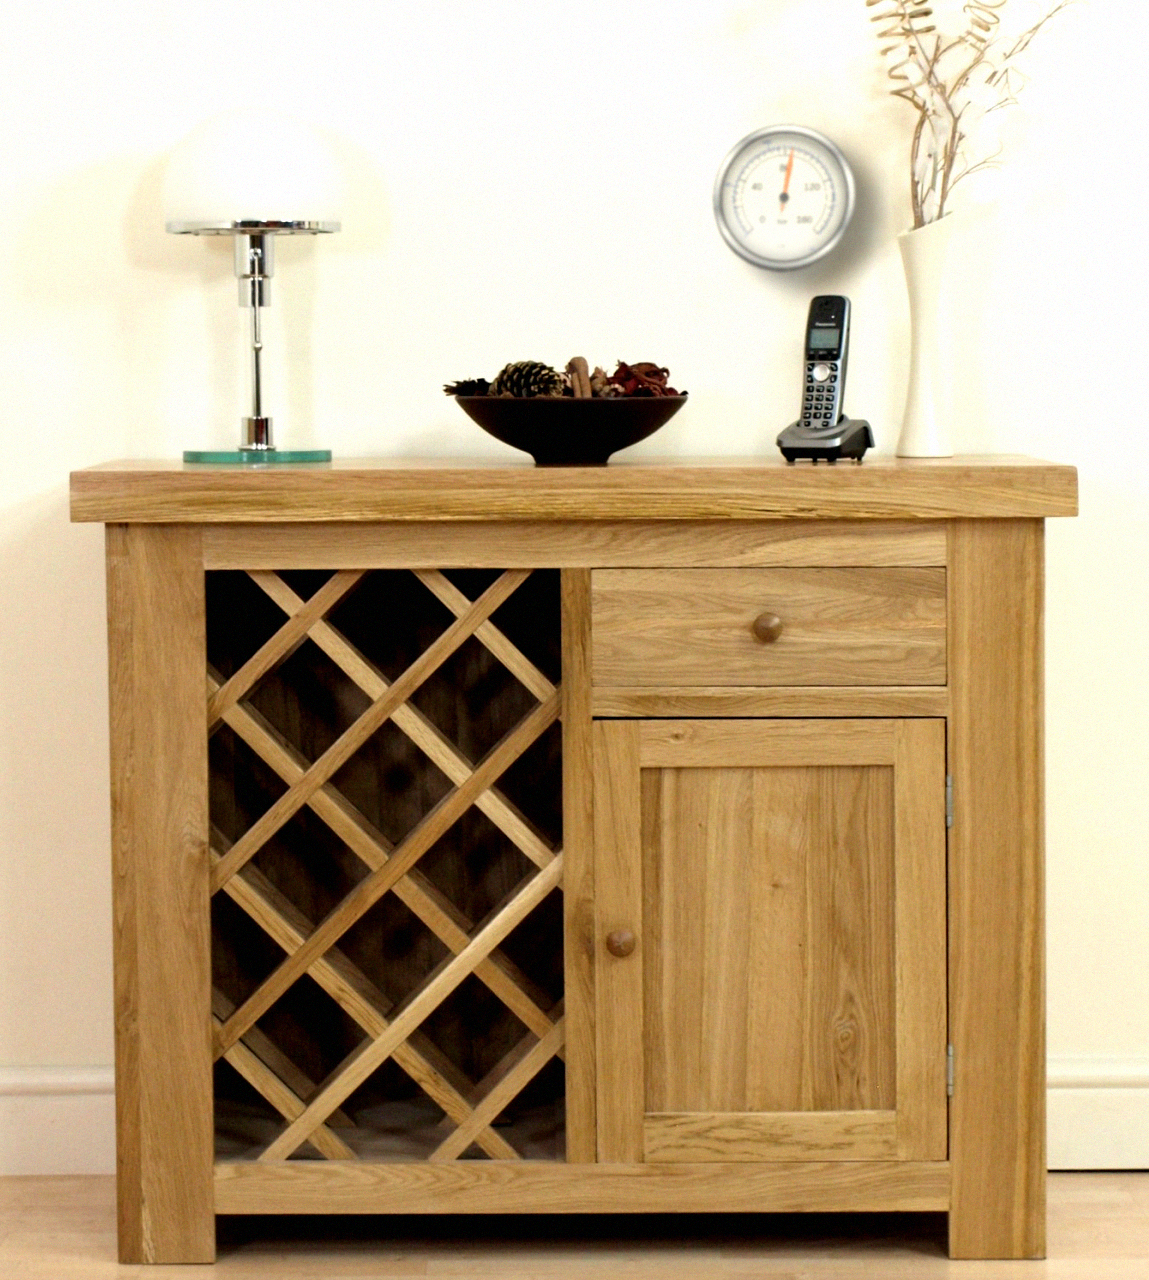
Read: 85 (bar)
